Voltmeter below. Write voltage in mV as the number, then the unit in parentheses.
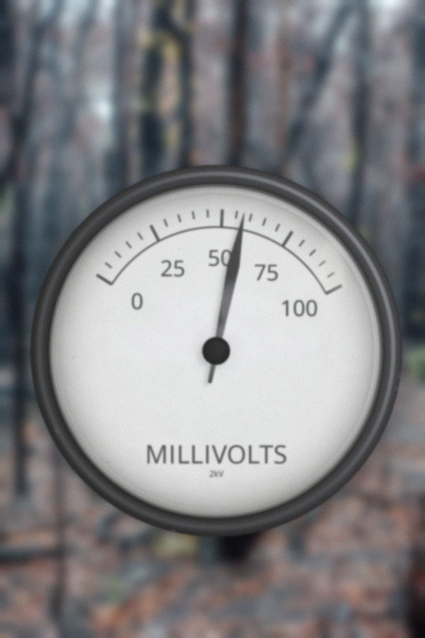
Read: 57.5 (mV)
